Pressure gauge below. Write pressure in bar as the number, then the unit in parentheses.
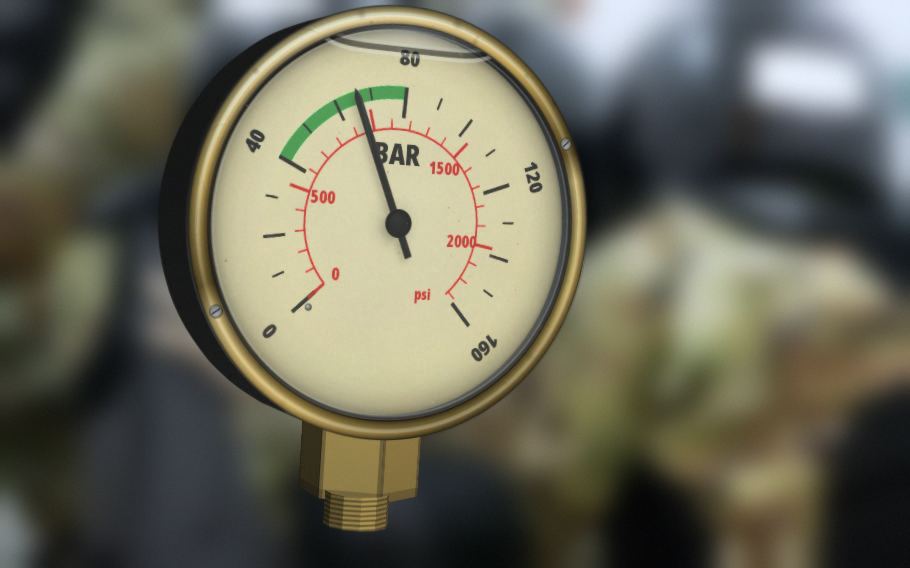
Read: 65 (bar)
